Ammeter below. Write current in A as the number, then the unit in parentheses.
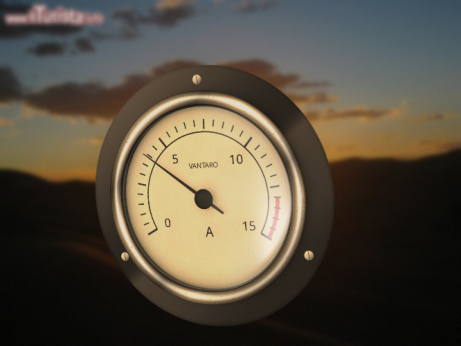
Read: 4 (A)
